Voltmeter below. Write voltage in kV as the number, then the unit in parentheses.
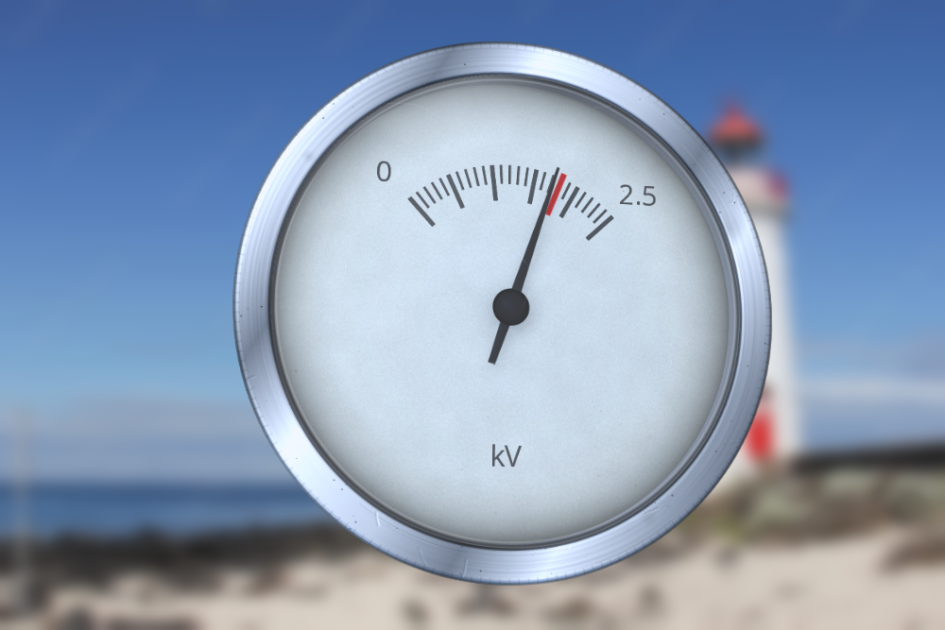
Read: 1.7 (kV)
